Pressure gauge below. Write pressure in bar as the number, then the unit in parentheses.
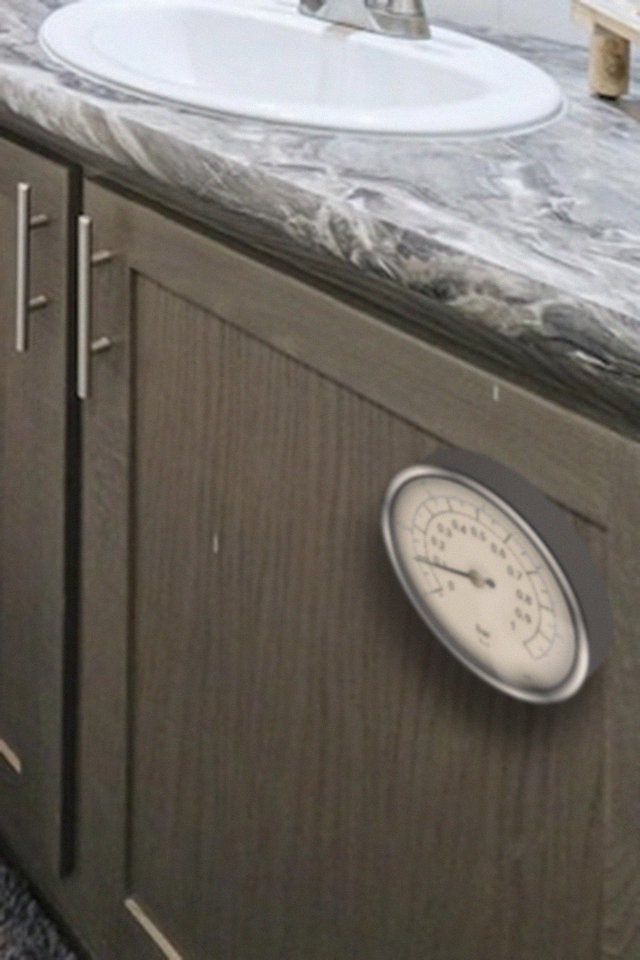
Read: 0.1 (bar)
